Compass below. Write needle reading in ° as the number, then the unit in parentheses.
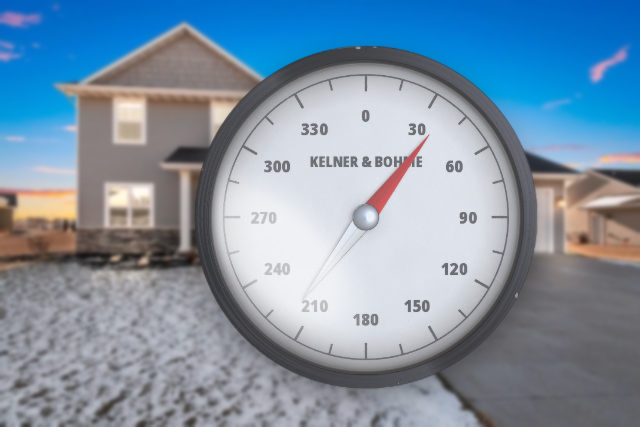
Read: 37.5 (°)
